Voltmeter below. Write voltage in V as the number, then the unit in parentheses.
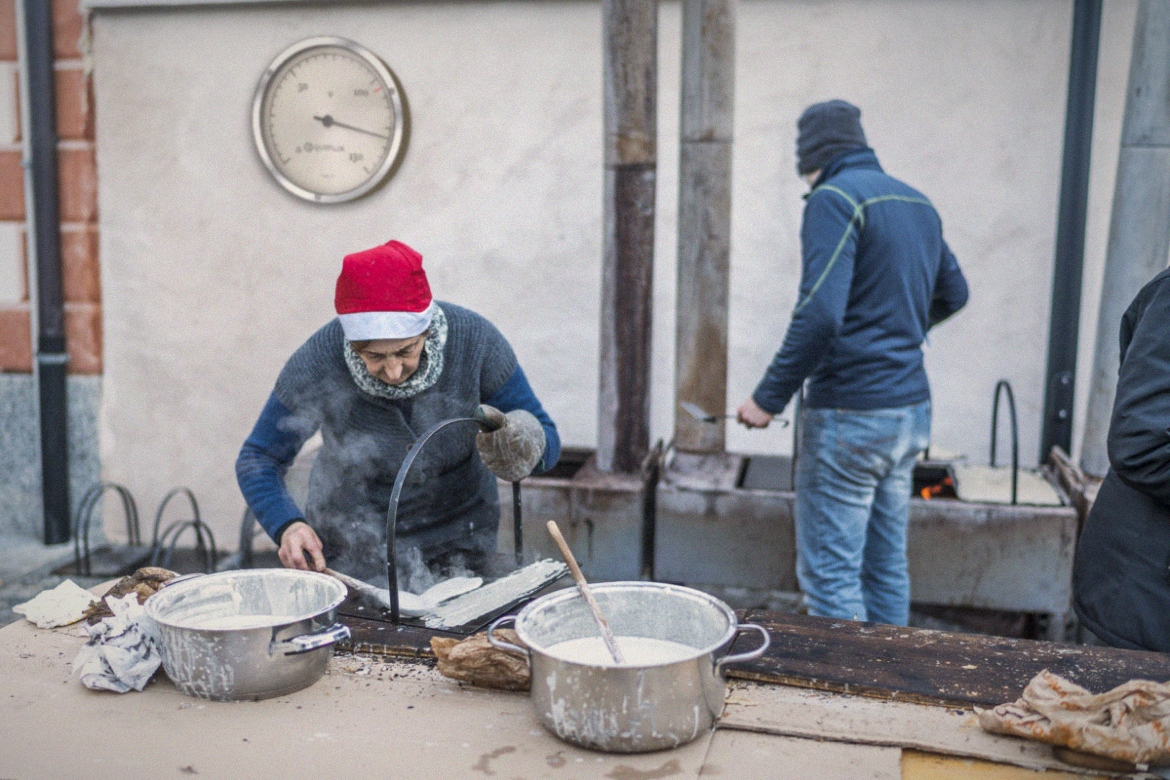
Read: 130 (V)
